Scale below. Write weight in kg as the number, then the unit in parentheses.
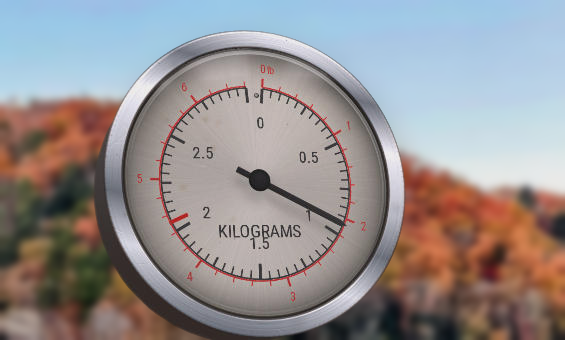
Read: 0.95 (kg)
